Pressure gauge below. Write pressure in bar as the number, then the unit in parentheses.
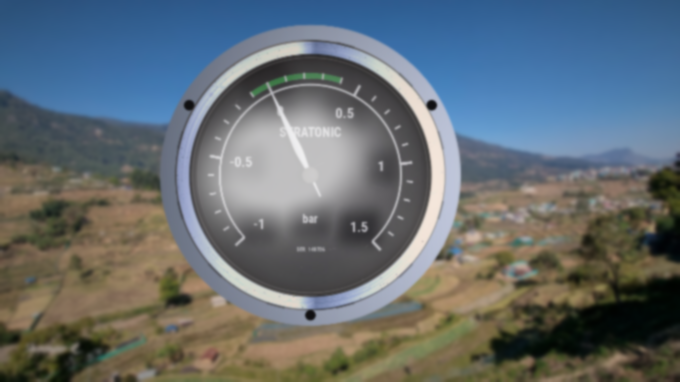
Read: 0 (bar)
